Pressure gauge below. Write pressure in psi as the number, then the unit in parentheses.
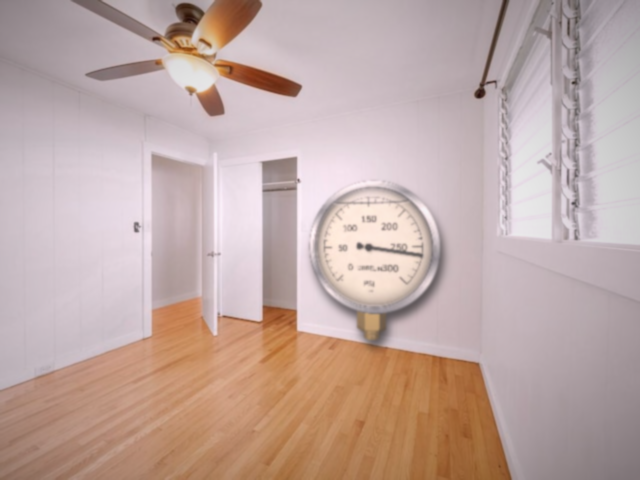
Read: 260 (psi)
